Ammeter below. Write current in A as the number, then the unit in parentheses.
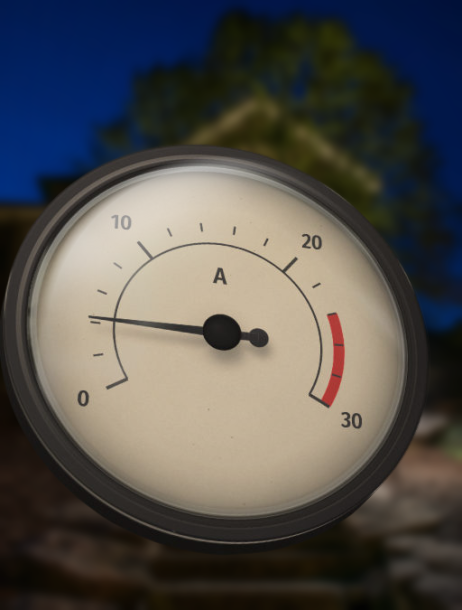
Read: 4 (A)
